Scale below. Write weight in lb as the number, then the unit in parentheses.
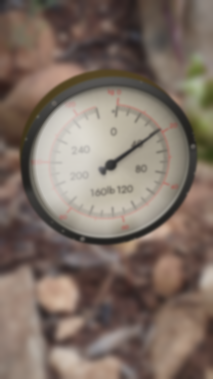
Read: 40 (lb)
